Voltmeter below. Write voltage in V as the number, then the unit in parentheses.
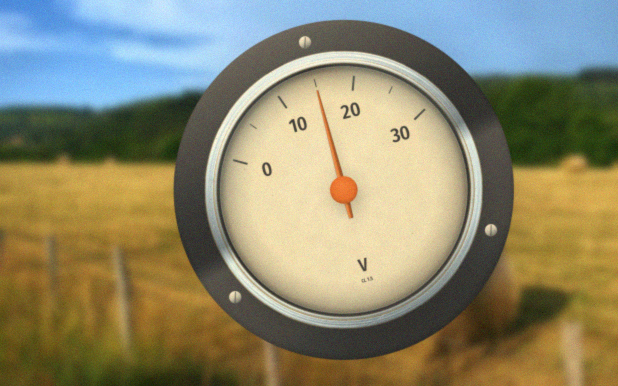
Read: 15 (V)
